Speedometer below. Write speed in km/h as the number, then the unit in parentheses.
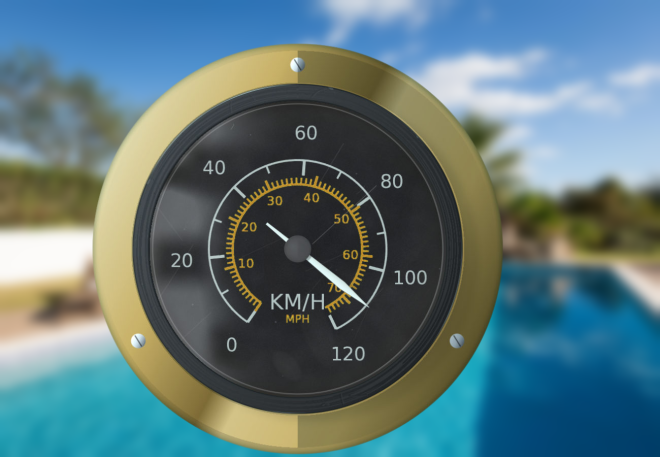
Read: 110 (km/h)
